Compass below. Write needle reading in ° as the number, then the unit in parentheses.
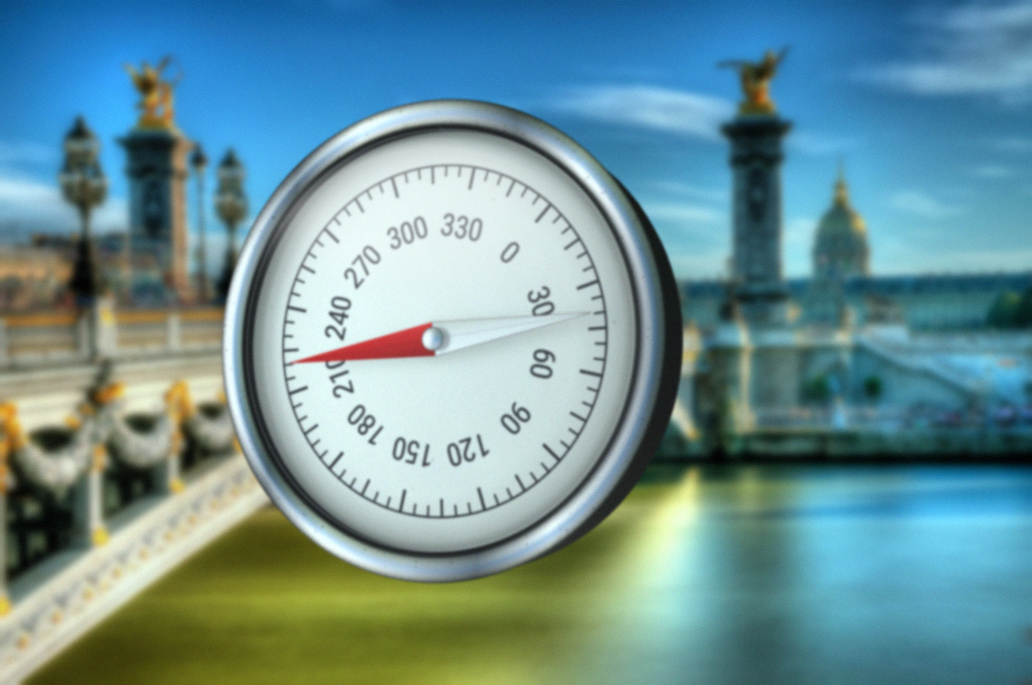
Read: 220 (°)
